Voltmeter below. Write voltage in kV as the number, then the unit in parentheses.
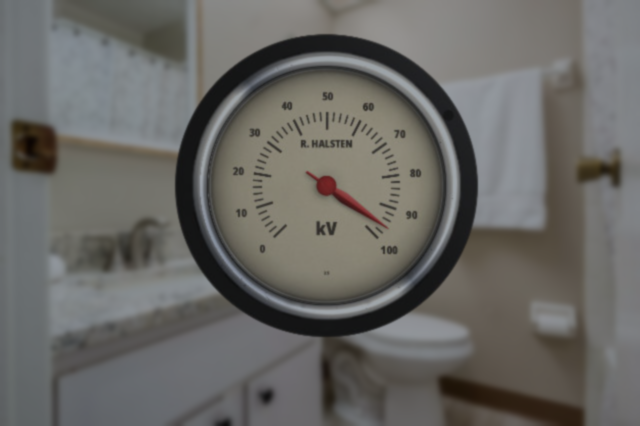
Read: 96 (kV)
